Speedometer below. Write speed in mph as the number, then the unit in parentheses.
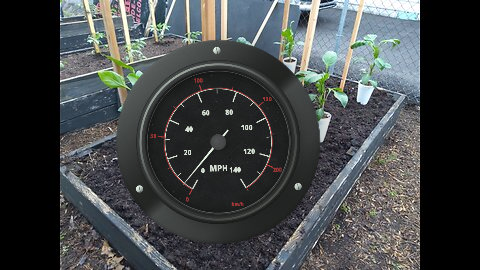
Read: 5 (mph)
